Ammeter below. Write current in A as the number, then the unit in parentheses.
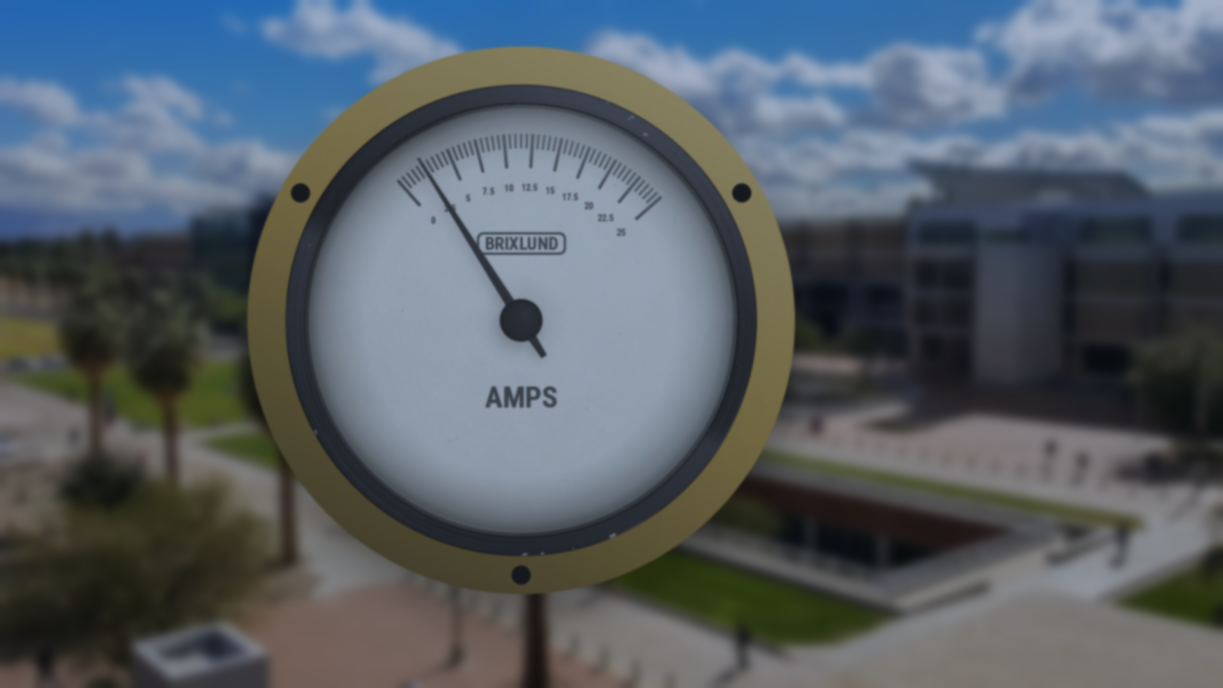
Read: 2.5 (A)
